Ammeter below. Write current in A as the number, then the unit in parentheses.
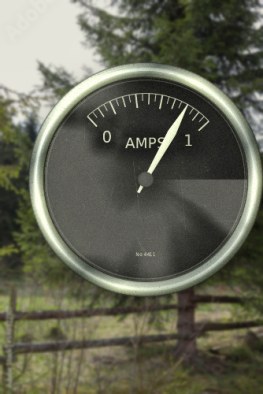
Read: 0.8 (A)
